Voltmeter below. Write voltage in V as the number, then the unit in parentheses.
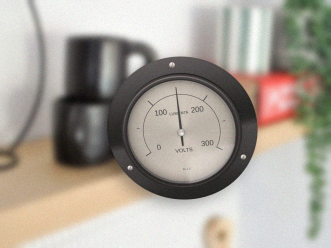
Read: 150 (V)
